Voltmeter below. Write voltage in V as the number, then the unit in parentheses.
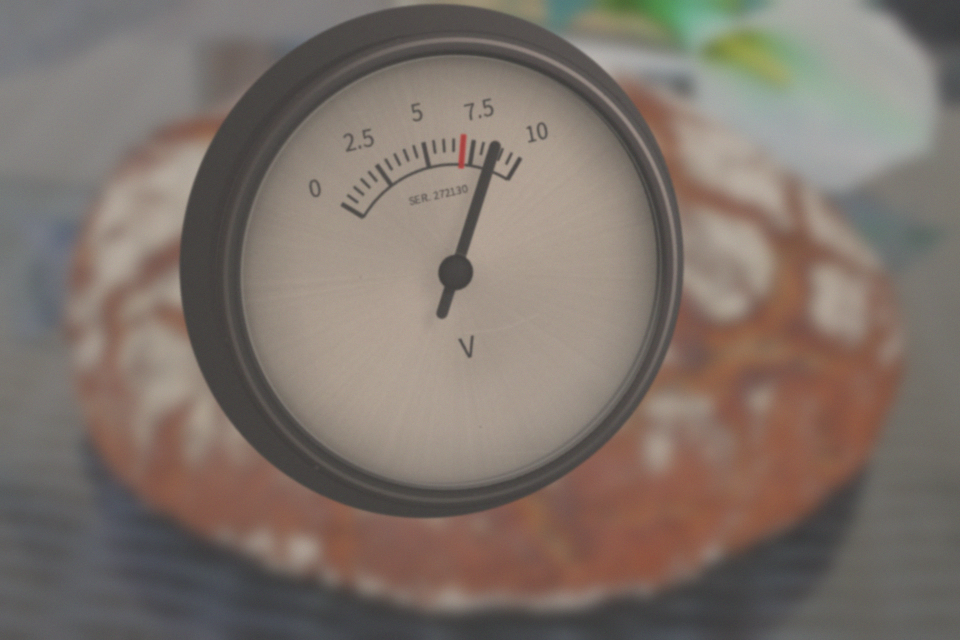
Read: 8.5 (V)
